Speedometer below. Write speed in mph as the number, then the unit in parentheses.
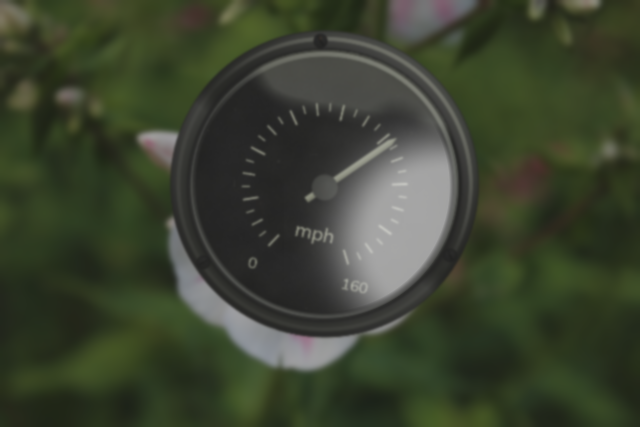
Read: 102.5 (mph)
